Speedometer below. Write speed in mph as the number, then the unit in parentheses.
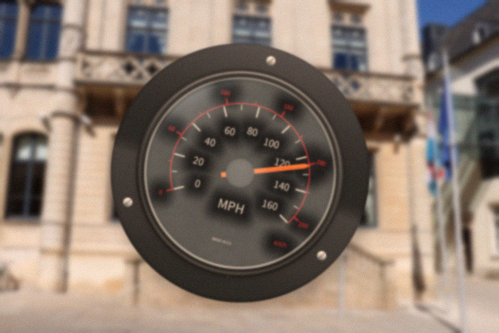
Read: 125 (mph)
